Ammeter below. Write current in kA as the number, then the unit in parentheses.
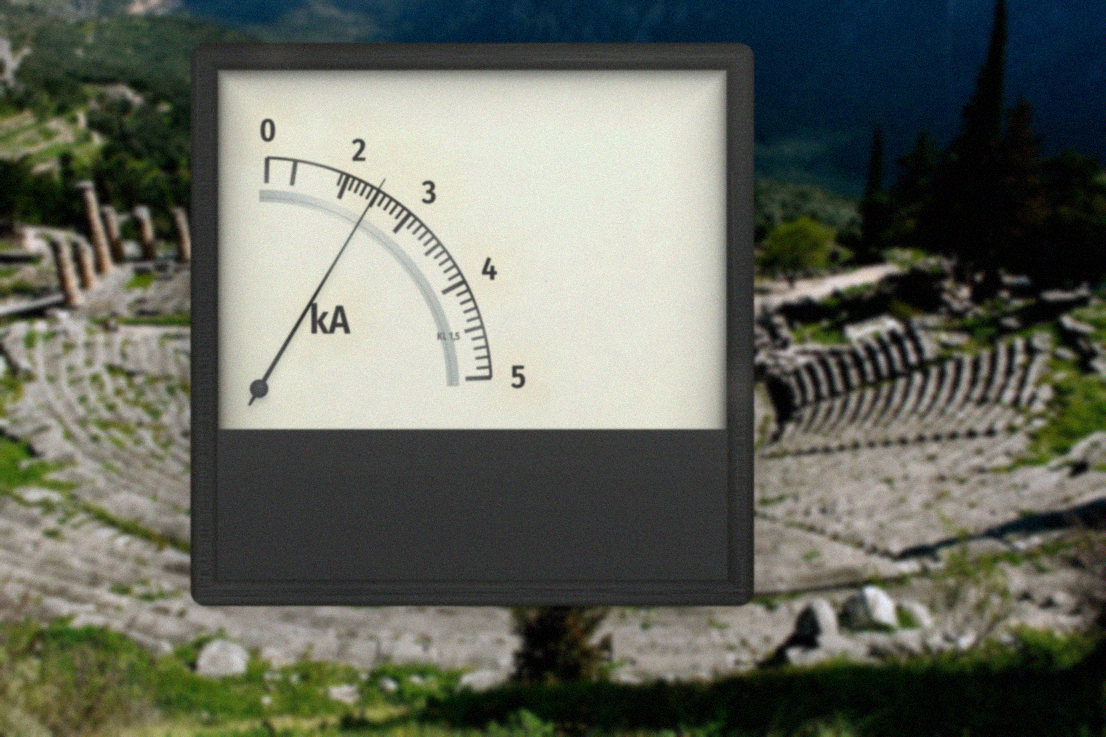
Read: 2.5 (kA)
